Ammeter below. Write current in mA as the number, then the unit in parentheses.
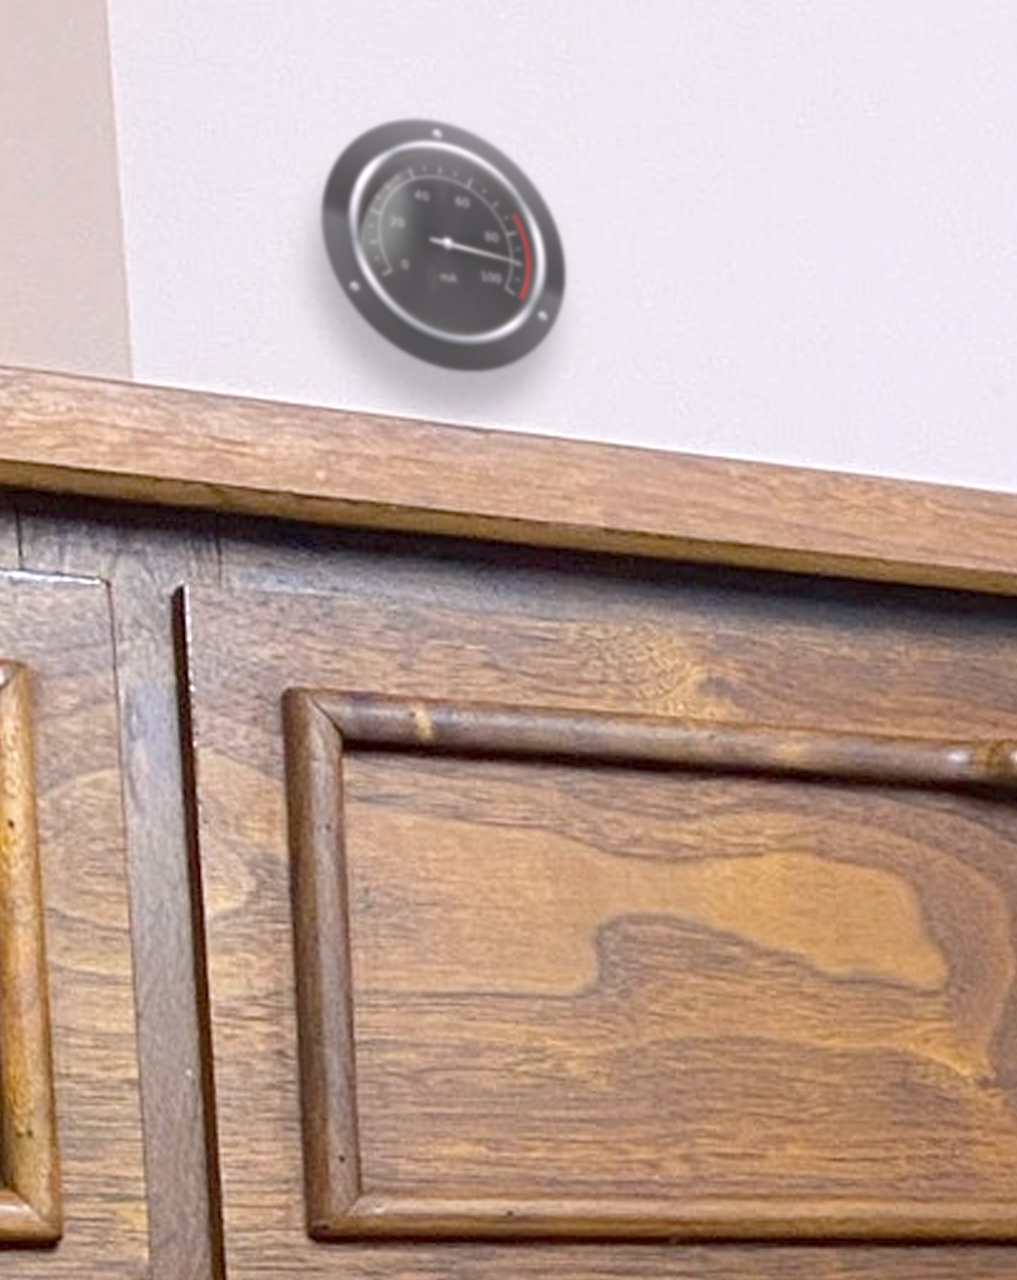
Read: 90 (mA)
